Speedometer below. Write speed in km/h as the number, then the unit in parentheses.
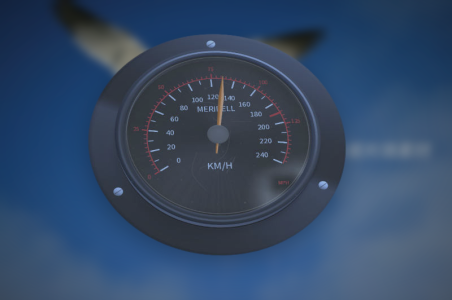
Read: 130 (km/h)
